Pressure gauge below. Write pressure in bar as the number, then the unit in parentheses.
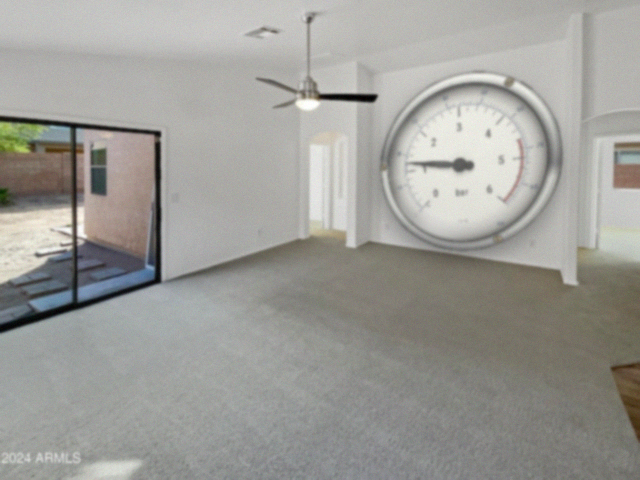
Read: 1.2 (bar)
